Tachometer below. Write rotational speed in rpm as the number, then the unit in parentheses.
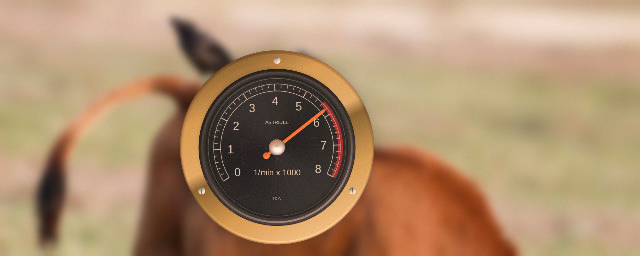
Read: 5800 (rpm)
